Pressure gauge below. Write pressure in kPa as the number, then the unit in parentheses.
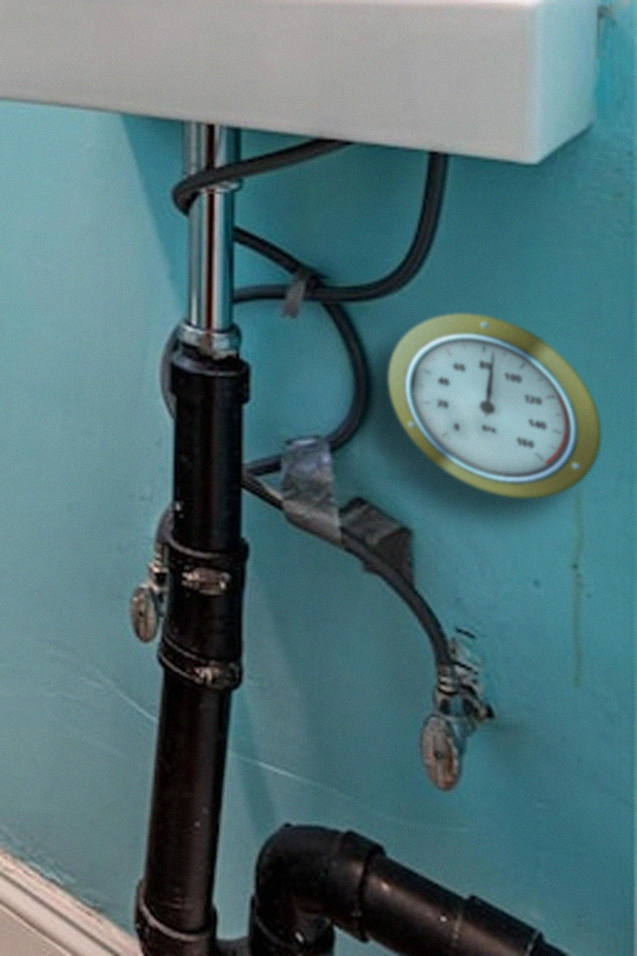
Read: 85 (kPa)
